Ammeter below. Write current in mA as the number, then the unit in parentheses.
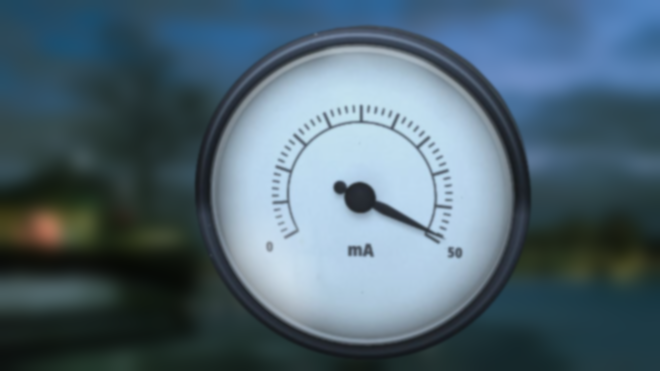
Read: 49 (mA)
